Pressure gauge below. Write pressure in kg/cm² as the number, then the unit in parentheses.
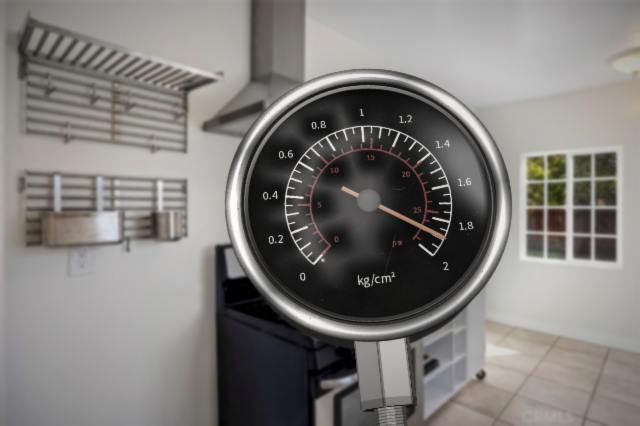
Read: 1.9 (kg/cm²)
